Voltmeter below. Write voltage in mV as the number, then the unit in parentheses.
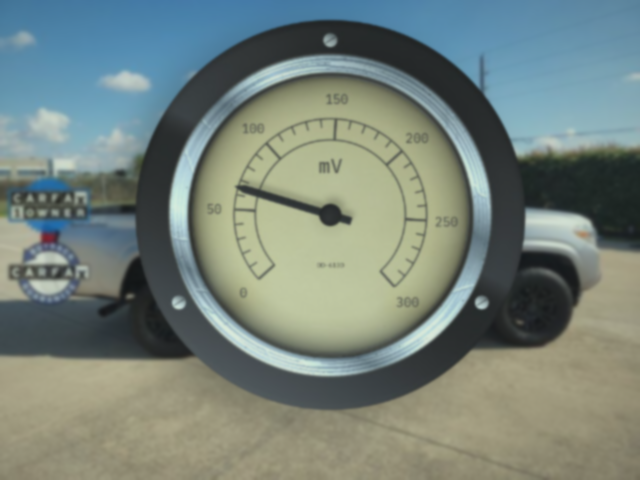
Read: 65 (mV)
